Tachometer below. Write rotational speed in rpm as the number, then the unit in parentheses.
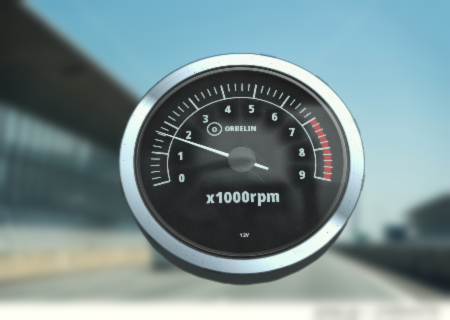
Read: 1600 (rpm)
